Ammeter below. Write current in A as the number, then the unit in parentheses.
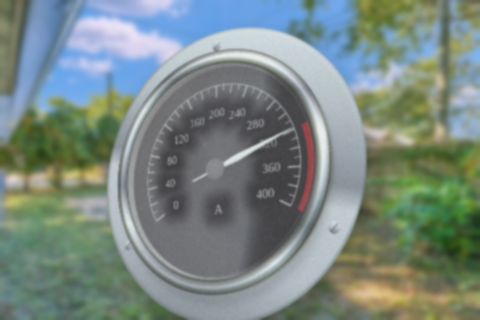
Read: 320 (A)
